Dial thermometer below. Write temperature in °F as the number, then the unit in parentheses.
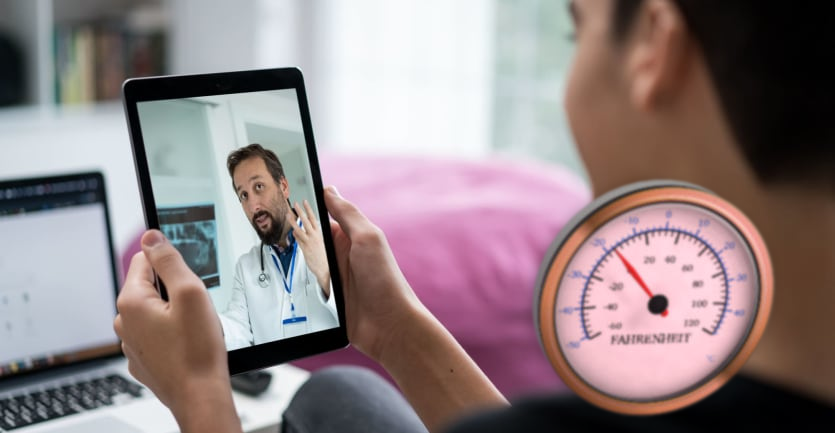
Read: 0 (°F)
